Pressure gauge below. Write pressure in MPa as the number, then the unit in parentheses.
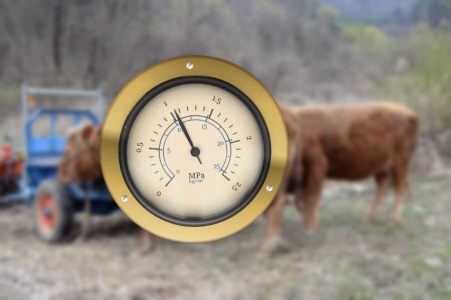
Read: 1.05 (MPa)
